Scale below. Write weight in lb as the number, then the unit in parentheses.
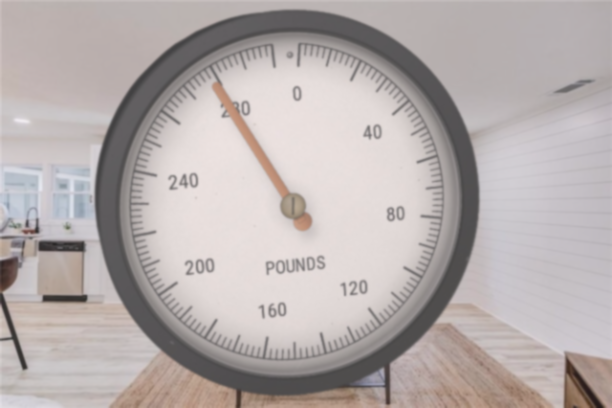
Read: 278 (lb)
